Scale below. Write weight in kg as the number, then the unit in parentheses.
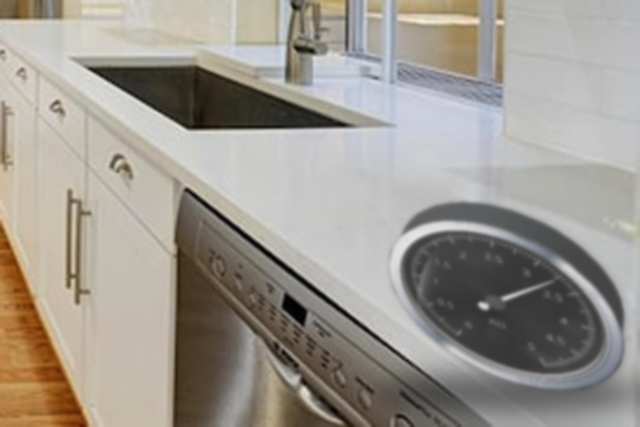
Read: 3.25 (kg)
